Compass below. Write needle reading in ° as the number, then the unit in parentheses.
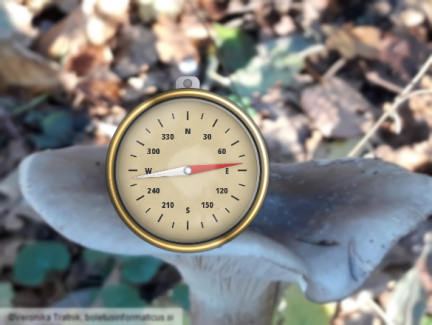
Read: 82.5 (°)
